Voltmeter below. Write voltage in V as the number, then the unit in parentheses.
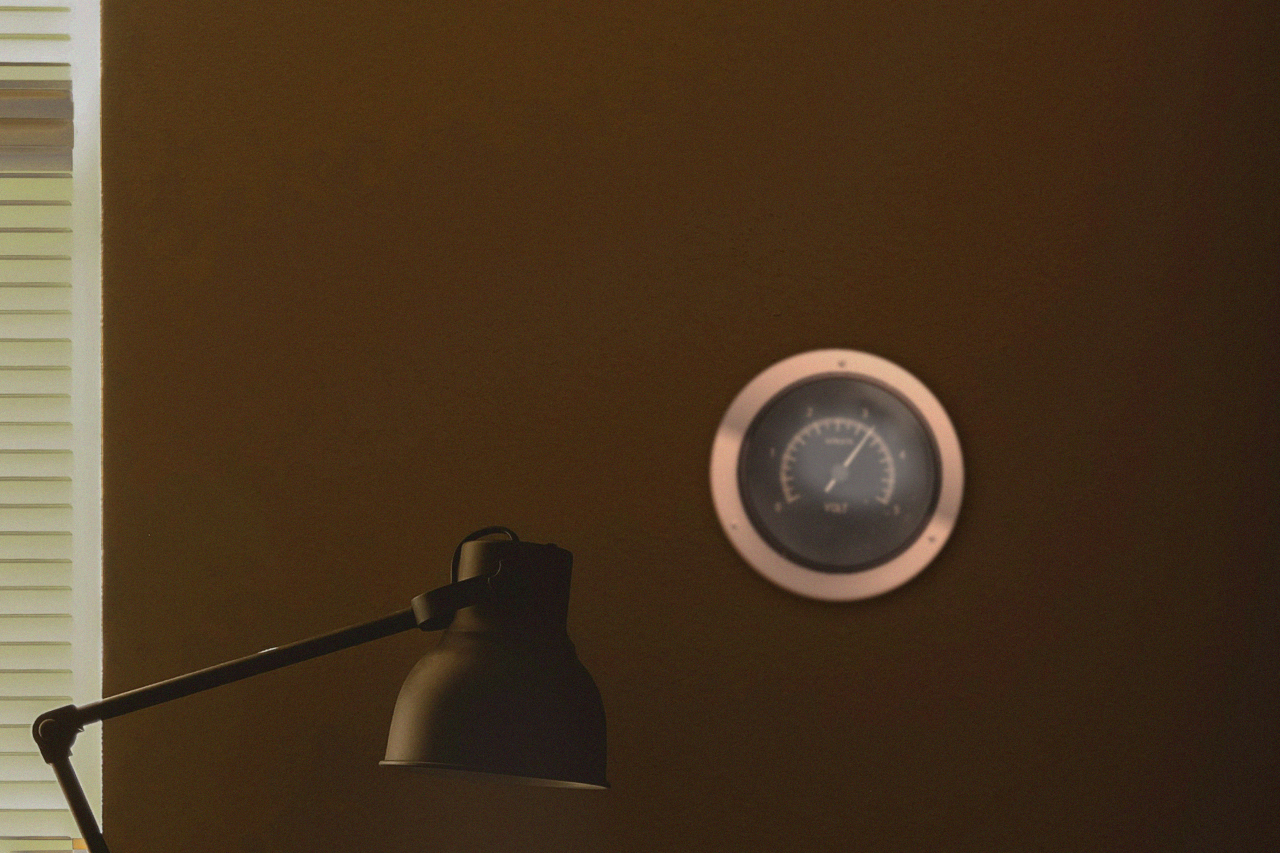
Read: 3.25 (V)
